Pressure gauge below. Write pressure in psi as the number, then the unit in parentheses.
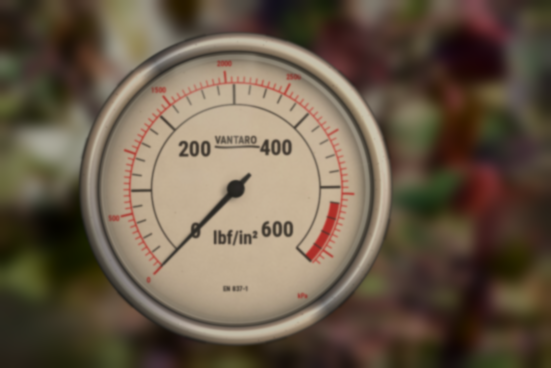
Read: 0 (psi)
